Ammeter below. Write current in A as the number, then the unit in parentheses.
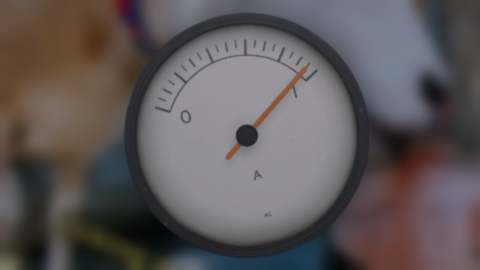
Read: 0.95 (A)
